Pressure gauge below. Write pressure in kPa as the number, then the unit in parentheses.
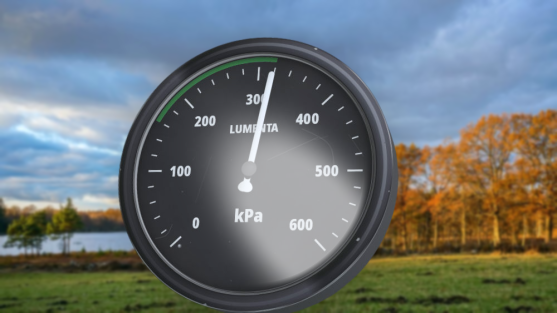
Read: 320 (kPa)
